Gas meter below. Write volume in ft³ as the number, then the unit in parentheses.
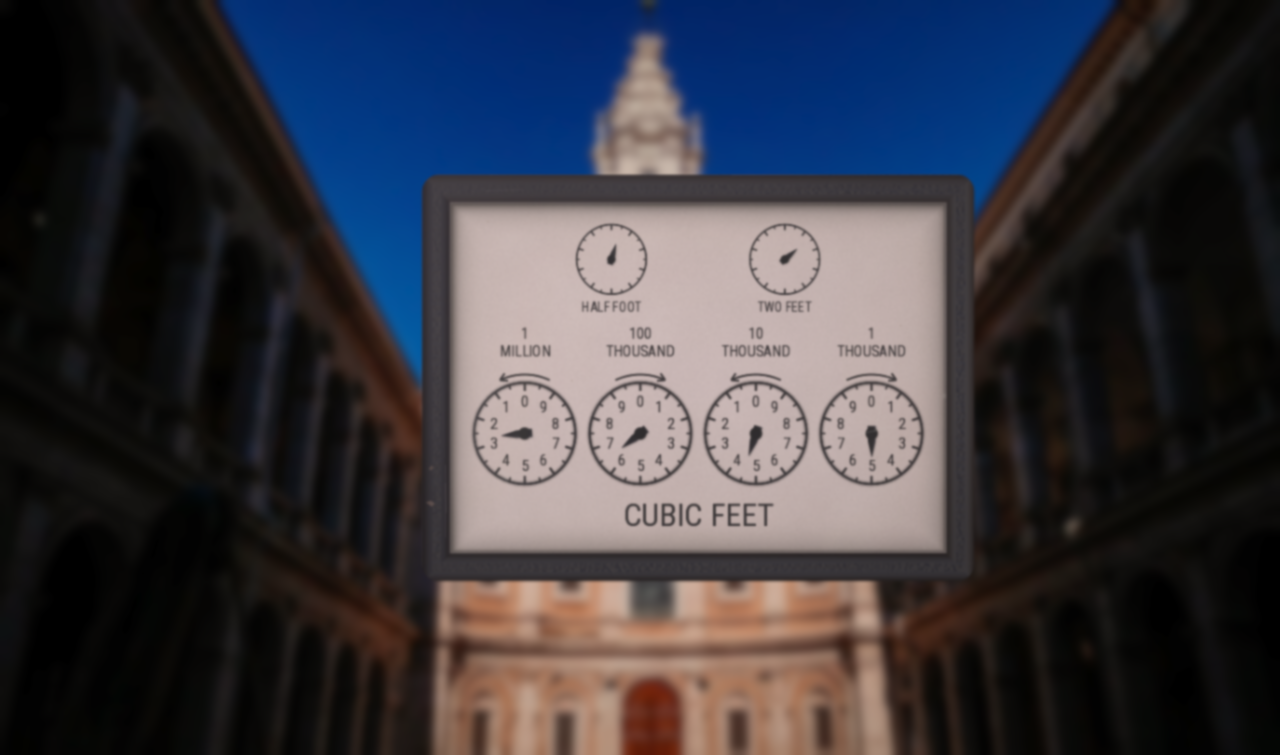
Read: 264500 (ft³)
